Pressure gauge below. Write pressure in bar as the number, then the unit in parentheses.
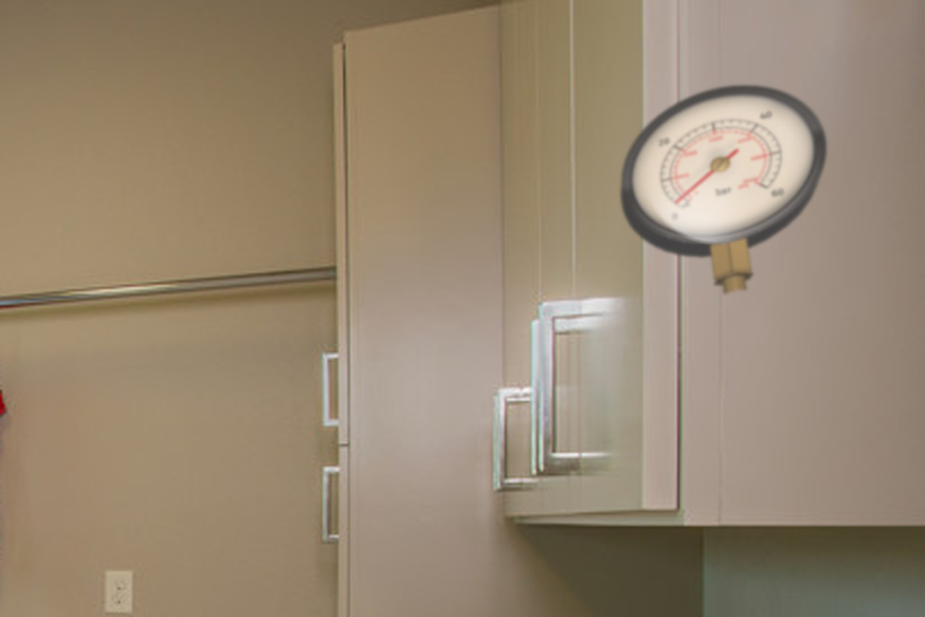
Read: 2 (bar)
